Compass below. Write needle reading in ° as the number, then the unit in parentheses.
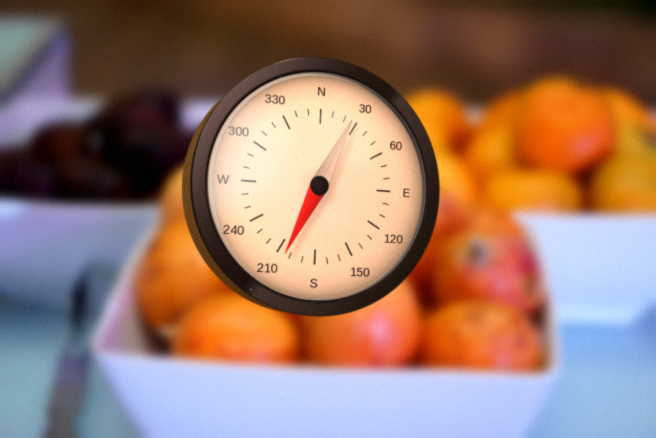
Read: 205 (°)
